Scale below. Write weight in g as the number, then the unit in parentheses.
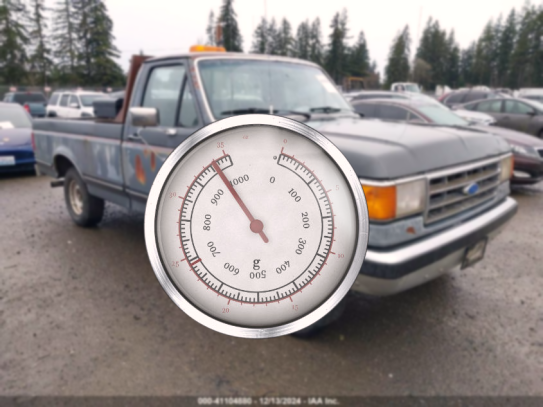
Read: 960 (g)
